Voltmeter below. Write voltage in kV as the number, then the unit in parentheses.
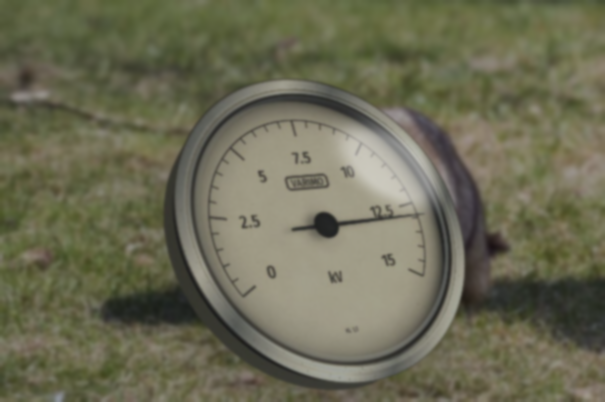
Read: 13 (kV)
